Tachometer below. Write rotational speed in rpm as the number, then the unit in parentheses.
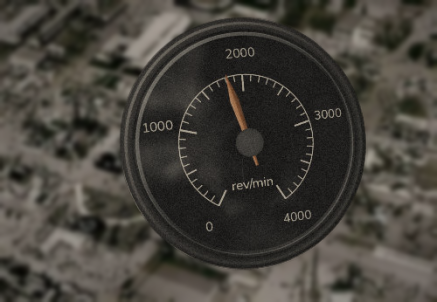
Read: 1800 (rpm)
